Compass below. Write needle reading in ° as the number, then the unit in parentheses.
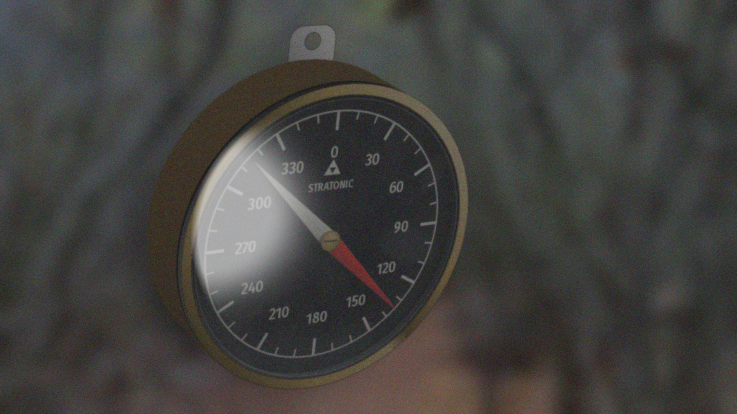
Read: 135 (°)
